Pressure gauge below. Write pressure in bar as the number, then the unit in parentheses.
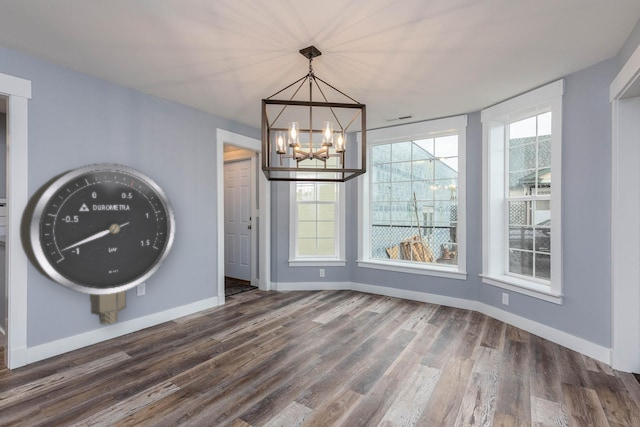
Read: -0.9 (bar)
